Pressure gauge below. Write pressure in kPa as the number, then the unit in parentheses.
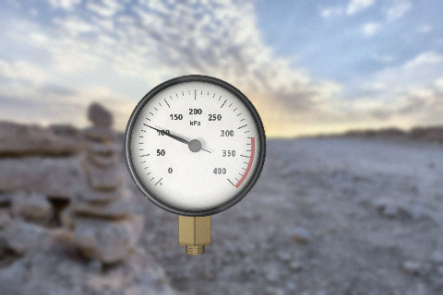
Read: 100 (kPa)
